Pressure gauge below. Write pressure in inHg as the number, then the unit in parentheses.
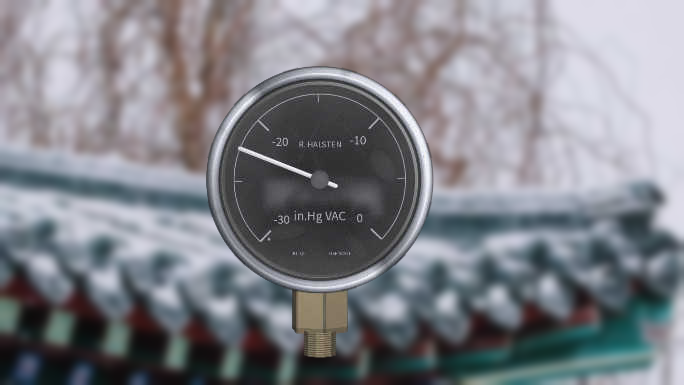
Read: -22.5 (inHg)
